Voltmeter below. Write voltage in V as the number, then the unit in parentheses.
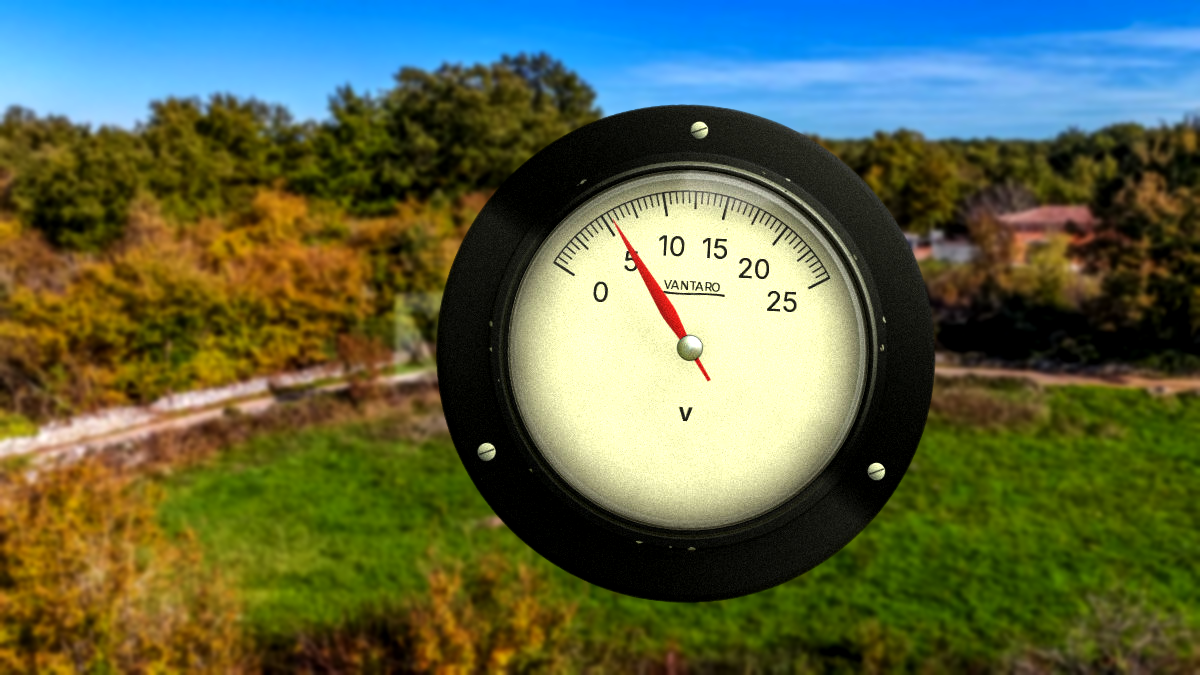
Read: 5.5 (V)
